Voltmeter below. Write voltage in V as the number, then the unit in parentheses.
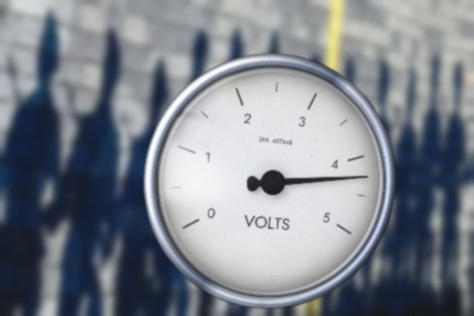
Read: 4.25 (V)
